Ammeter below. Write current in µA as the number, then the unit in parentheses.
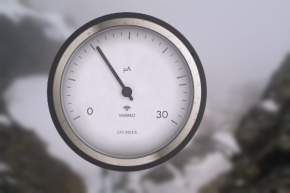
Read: 10.5 (µA)
